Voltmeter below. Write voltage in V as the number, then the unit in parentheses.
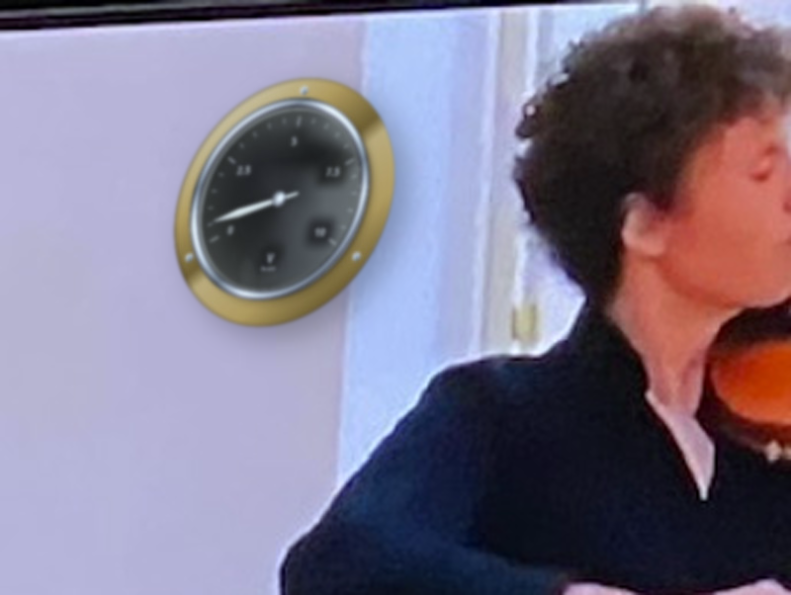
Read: 0.5 (V)
